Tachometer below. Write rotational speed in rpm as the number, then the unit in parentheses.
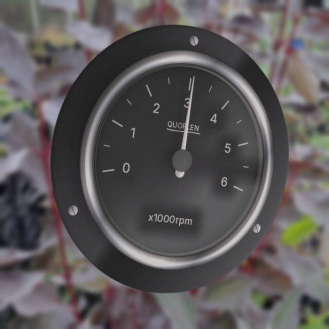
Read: 3000 (rpm)
